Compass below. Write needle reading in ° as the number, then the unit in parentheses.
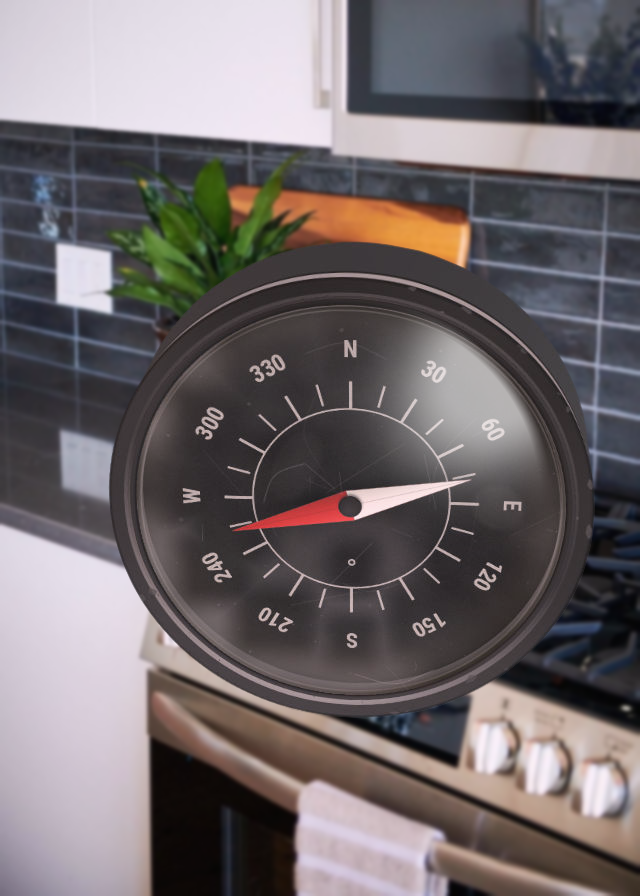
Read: 255 (°)
